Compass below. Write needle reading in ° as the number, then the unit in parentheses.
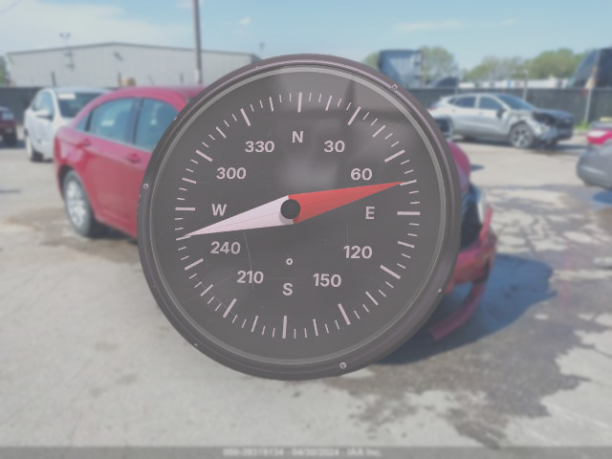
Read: 75 (°)
